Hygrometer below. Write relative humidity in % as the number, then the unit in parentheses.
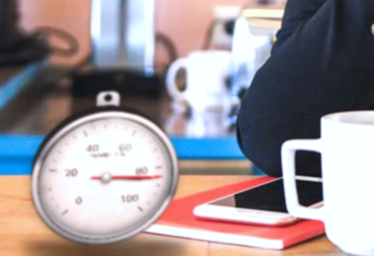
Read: 84 (%)
